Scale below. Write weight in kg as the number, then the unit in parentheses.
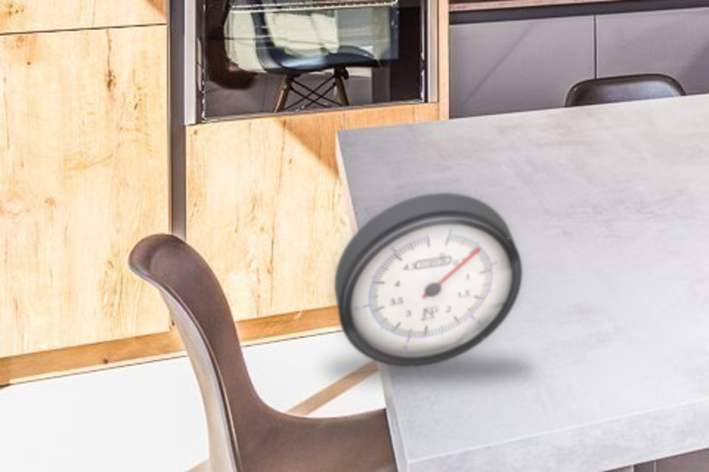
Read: 0.5 (kg)
